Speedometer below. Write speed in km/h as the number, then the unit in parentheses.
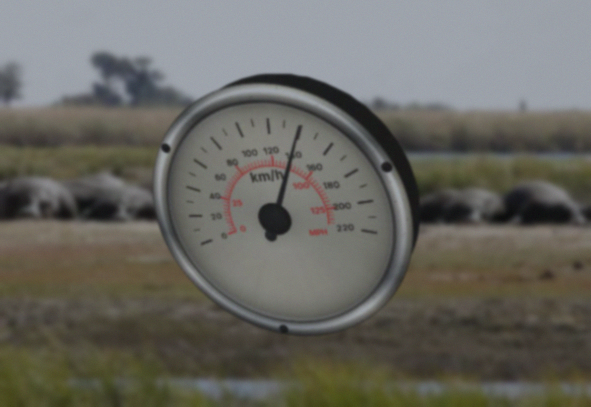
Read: 140 (km/h)
